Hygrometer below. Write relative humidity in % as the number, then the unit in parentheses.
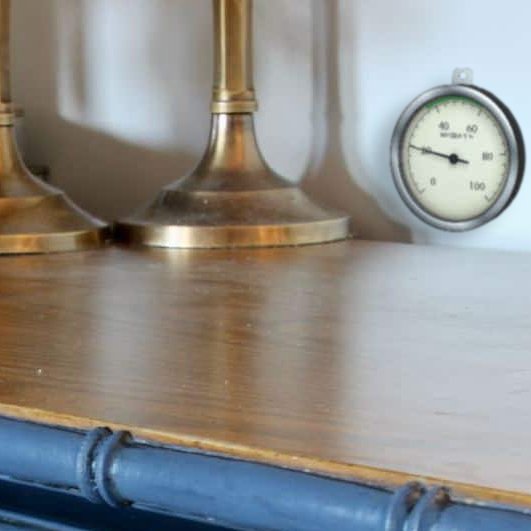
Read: 20 (%)
